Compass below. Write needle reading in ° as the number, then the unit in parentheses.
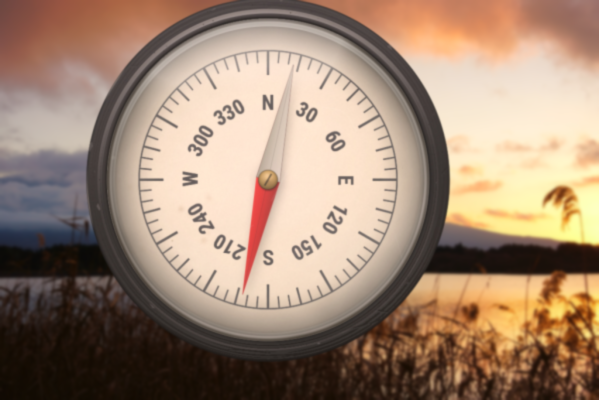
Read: 192.5 (°)
